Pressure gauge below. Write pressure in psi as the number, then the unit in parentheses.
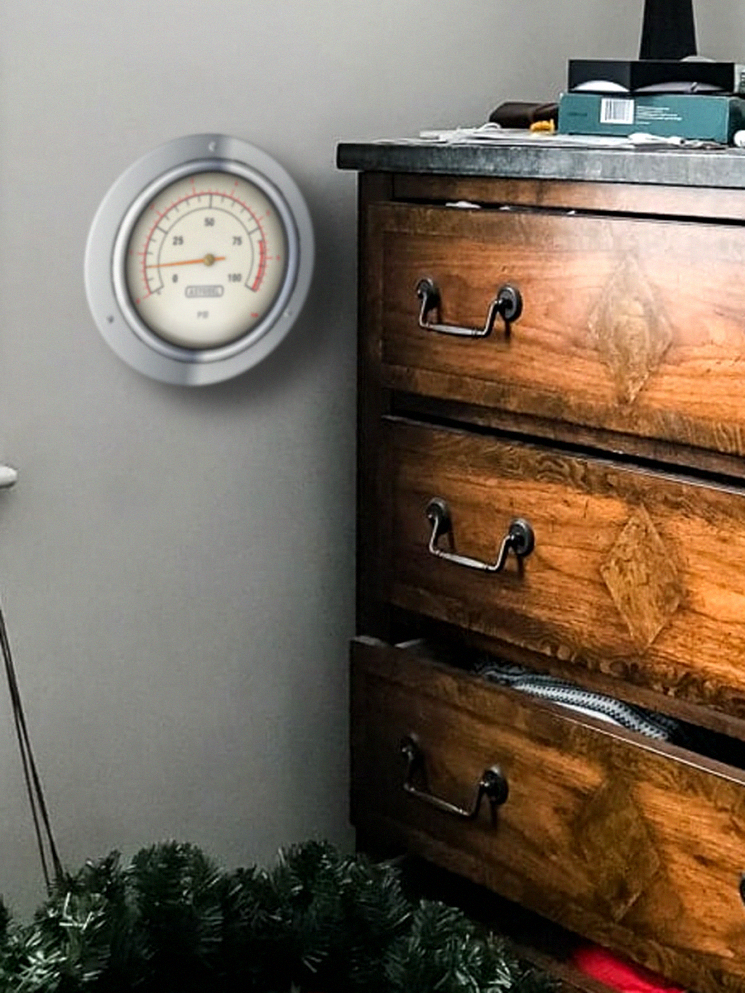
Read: 10 (psi)
